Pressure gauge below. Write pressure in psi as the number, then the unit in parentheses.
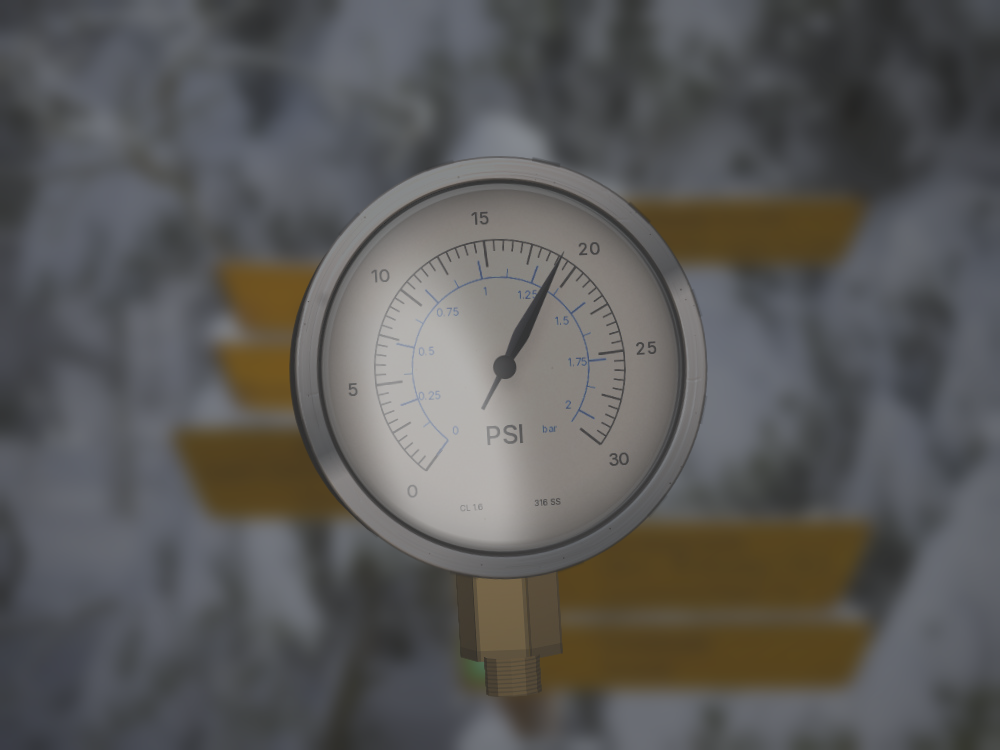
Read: 19 (psi)
